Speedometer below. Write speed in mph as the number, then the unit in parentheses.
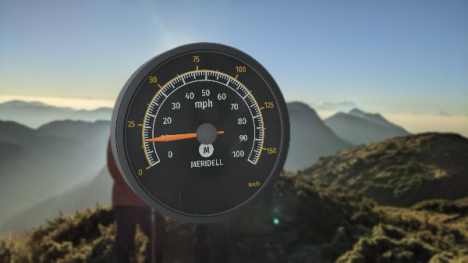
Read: 10 (mph)
